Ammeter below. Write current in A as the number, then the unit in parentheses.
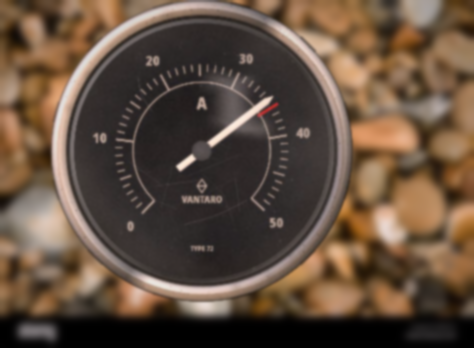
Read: 35 (A)
